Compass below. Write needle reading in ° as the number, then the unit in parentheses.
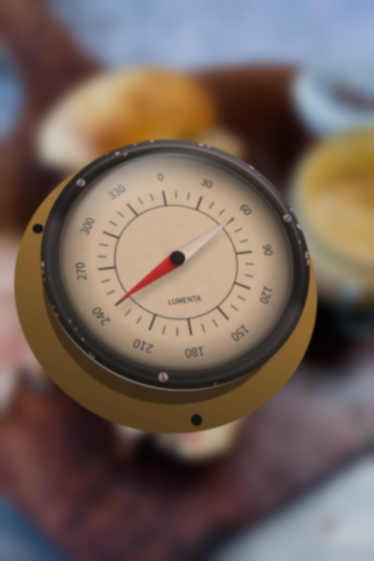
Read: 240 (°)
